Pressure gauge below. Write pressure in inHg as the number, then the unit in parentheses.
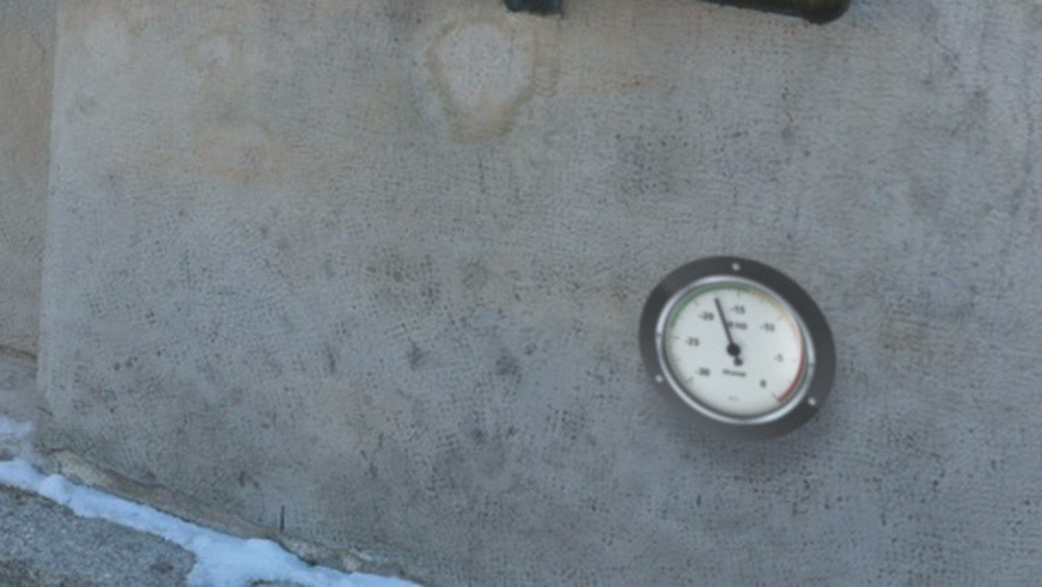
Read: -17.5 (inHg)
